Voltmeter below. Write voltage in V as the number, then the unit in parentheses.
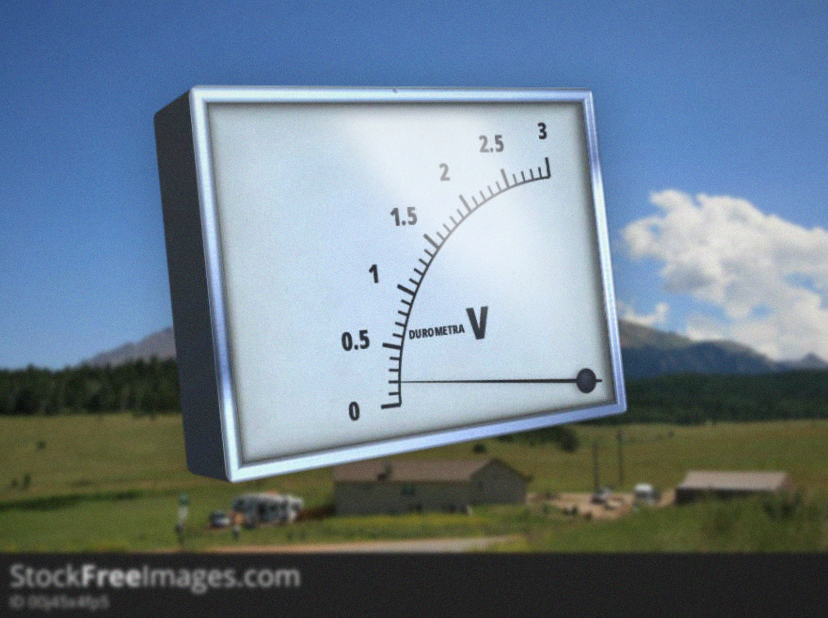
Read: 0.2 (V)
